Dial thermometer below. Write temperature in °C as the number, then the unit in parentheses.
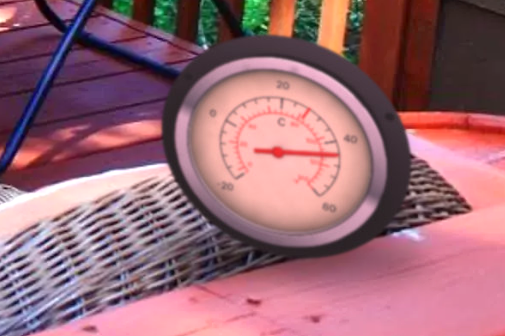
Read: 44 (°C)
